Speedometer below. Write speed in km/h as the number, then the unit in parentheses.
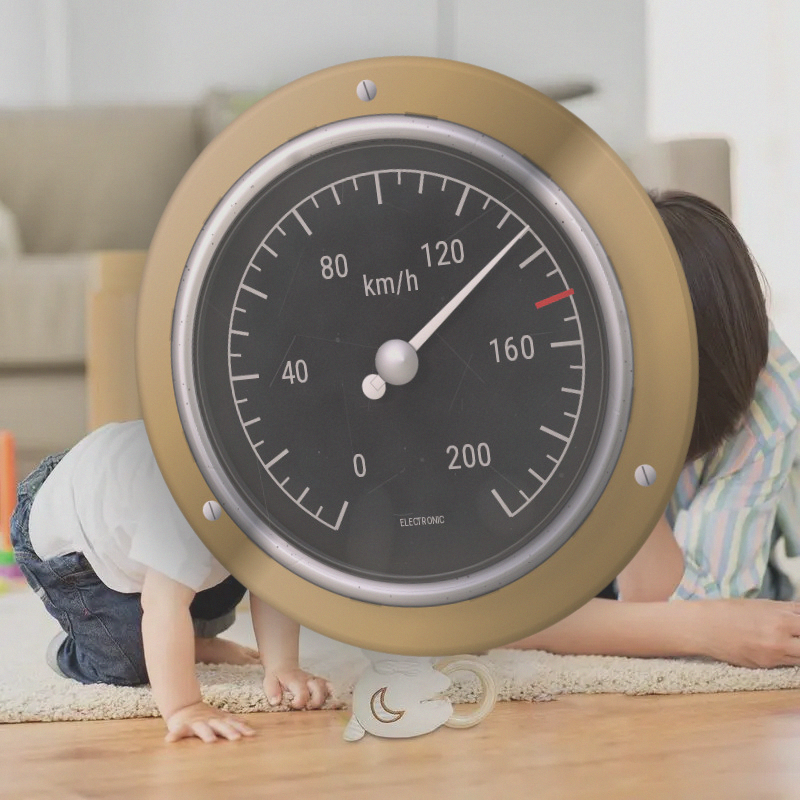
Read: 135 (km/h)
